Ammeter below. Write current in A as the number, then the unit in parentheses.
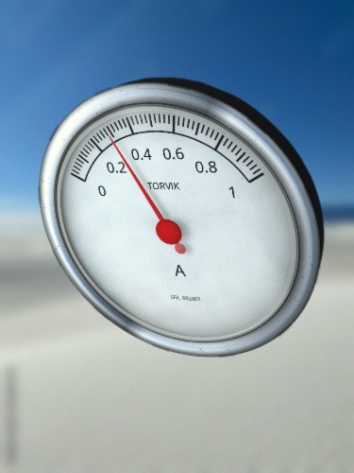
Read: 0.3 (A)
